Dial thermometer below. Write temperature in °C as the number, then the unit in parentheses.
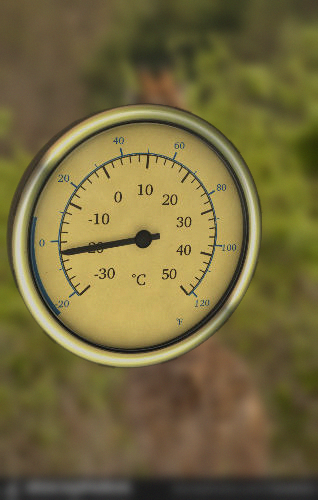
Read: -20 (°C)
